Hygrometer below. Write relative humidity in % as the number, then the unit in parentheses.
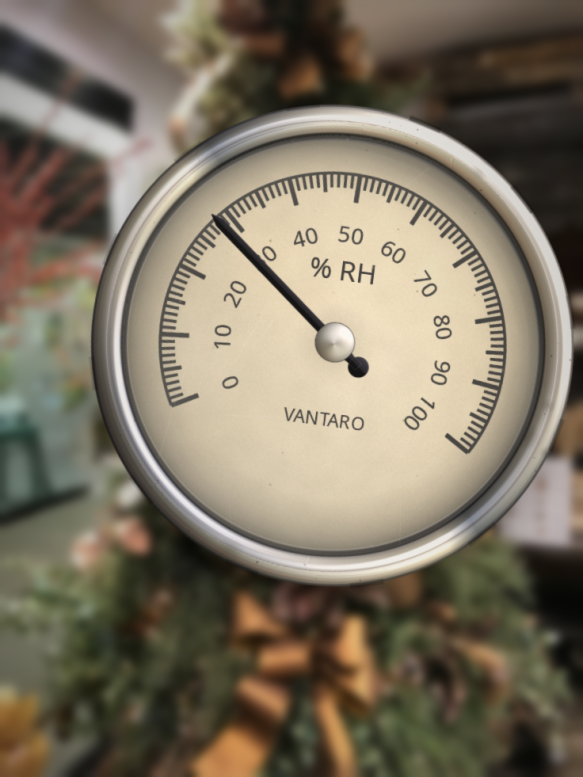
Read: 28 (%)
